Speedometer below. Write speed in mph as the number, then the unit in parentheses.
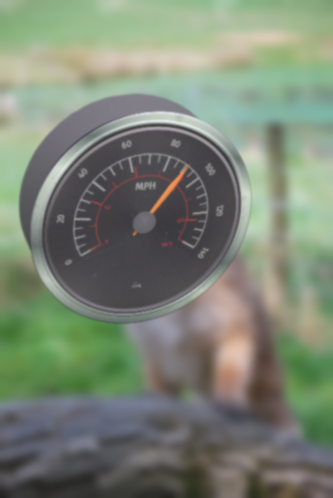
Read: 90 (mph)
